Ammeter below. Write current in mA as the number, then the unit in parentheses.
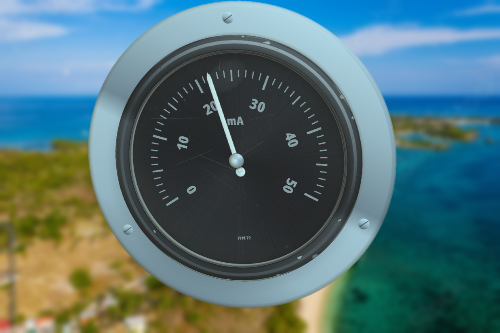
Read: 22 (mA)
